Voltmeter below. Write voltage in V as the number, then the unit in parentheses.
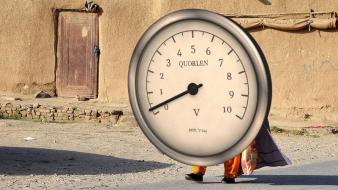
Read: 0.25 (V)
